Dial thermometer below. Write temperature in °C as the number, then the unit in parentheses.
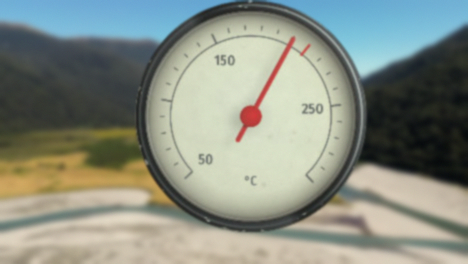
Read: 200 (°C)
